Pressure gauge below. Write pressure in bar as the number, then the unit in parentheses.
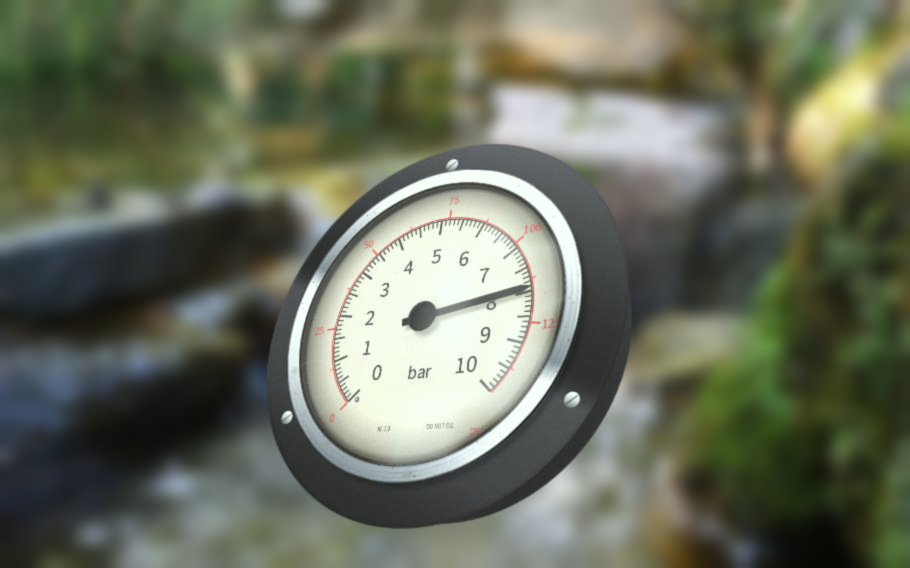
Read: 8 (bar)
